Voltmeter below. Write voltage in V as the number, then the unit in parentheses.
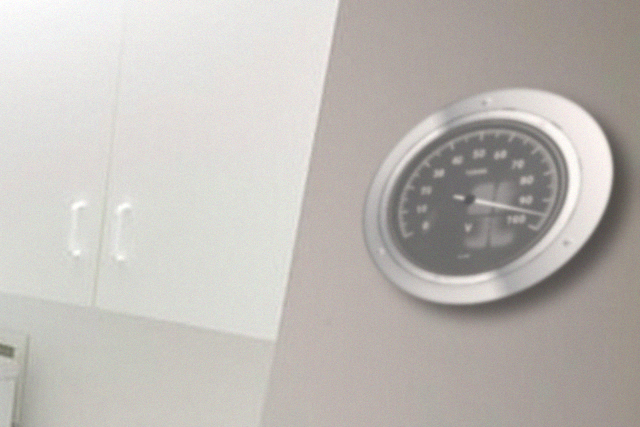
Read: 95 (V)
